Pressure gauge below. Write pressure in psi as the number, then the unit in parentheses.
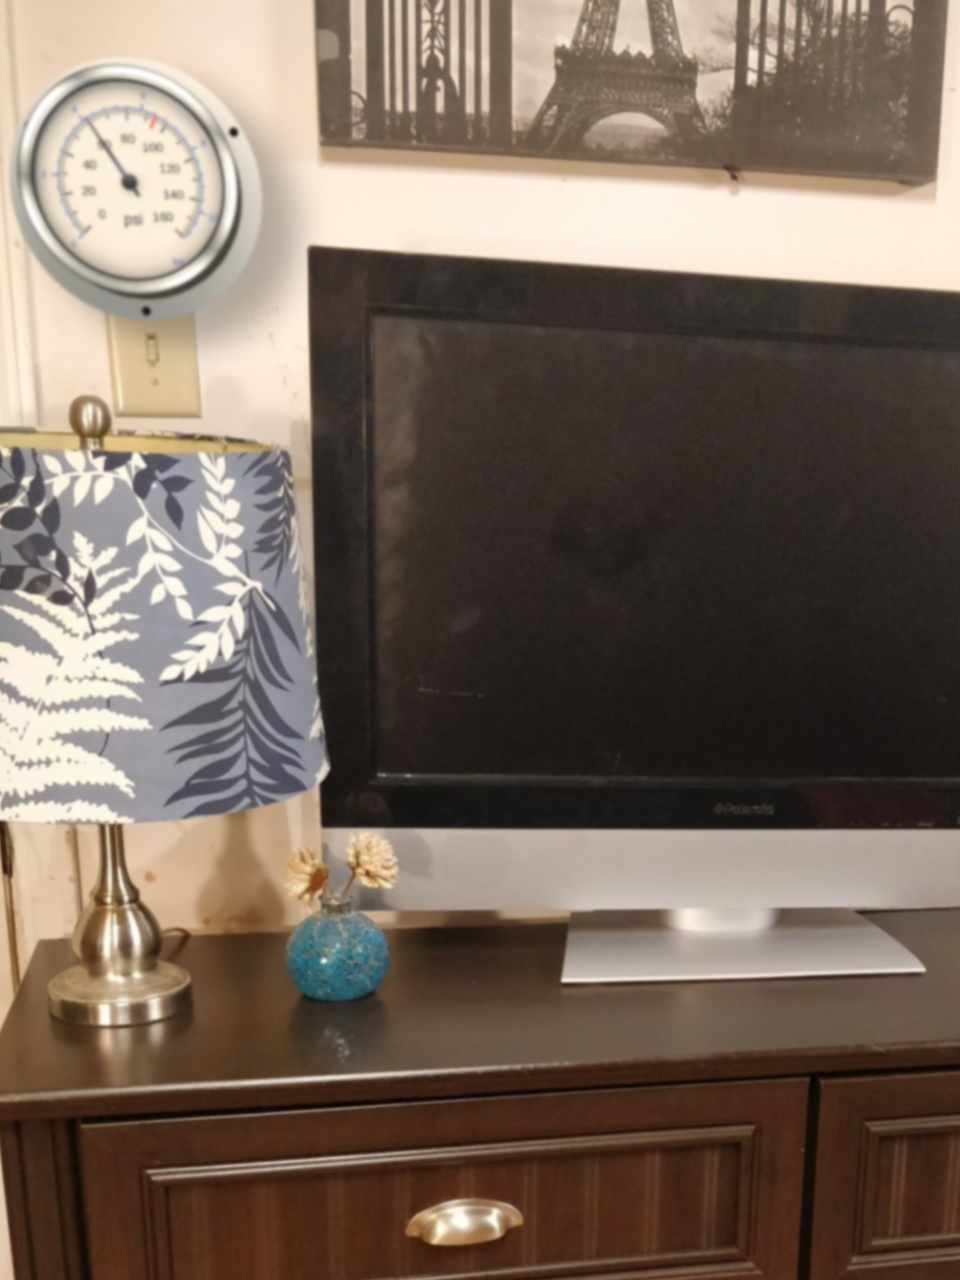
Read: 60 (psi)
